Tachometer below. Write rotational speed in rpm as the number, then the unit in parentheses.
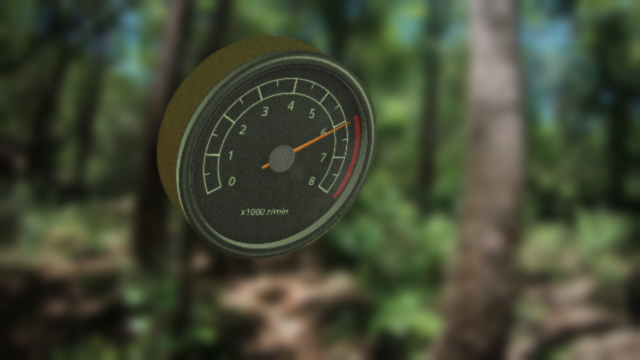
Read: 6000 (rpm)
